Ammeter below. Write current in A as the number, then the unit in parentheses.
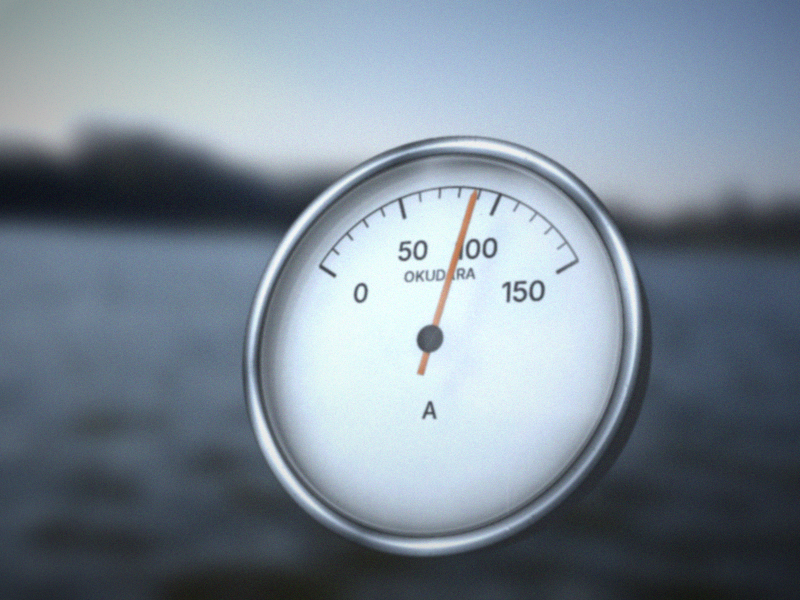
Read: 90 (A)
